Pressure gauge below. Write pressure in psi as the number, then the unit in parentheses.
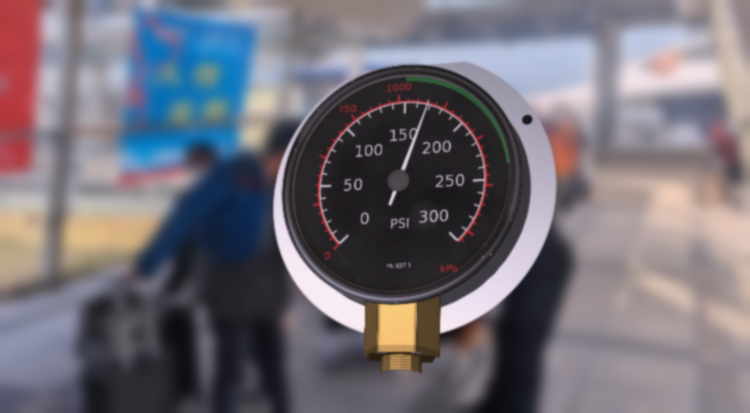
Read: 170 (psi)
